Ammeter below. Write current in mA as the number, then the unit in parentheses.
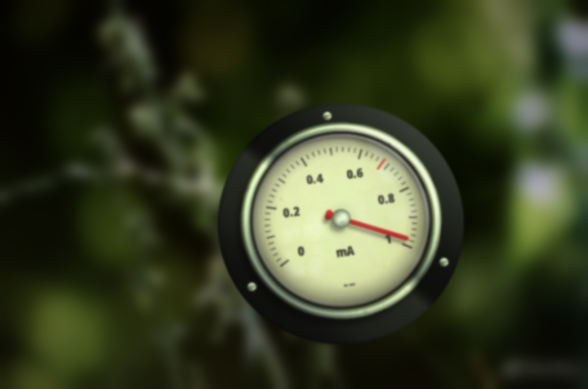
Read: 0.98 (mA)
